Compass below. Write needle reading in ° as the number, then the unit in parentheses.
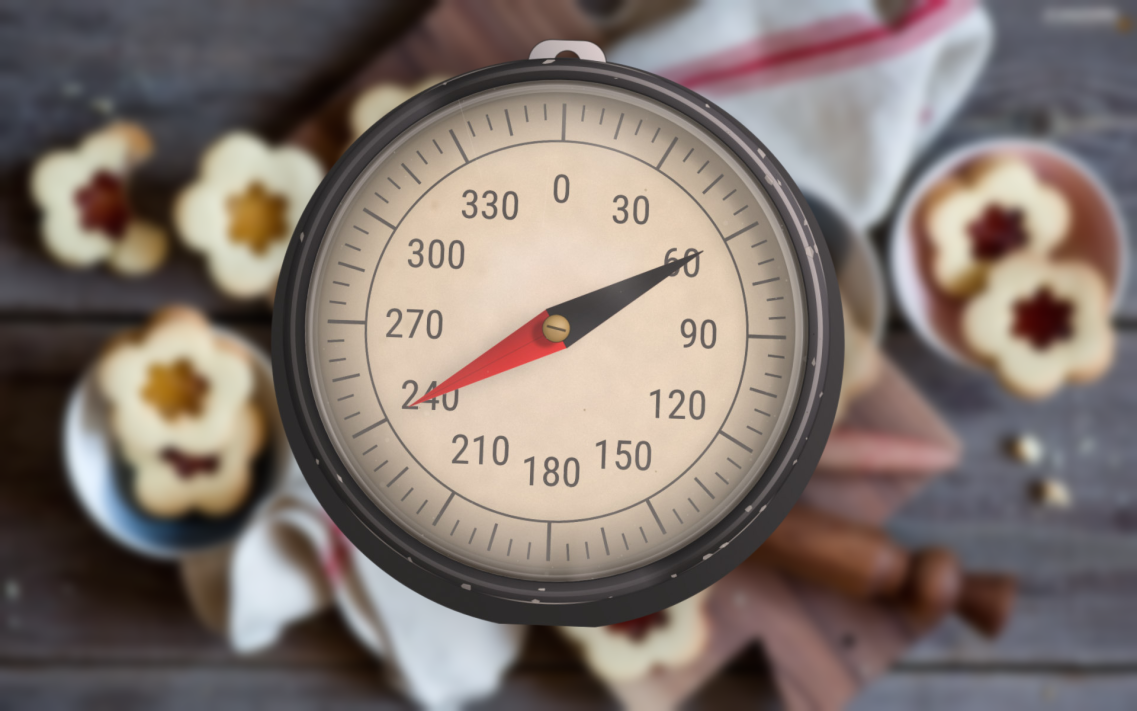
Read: 240 (°)
